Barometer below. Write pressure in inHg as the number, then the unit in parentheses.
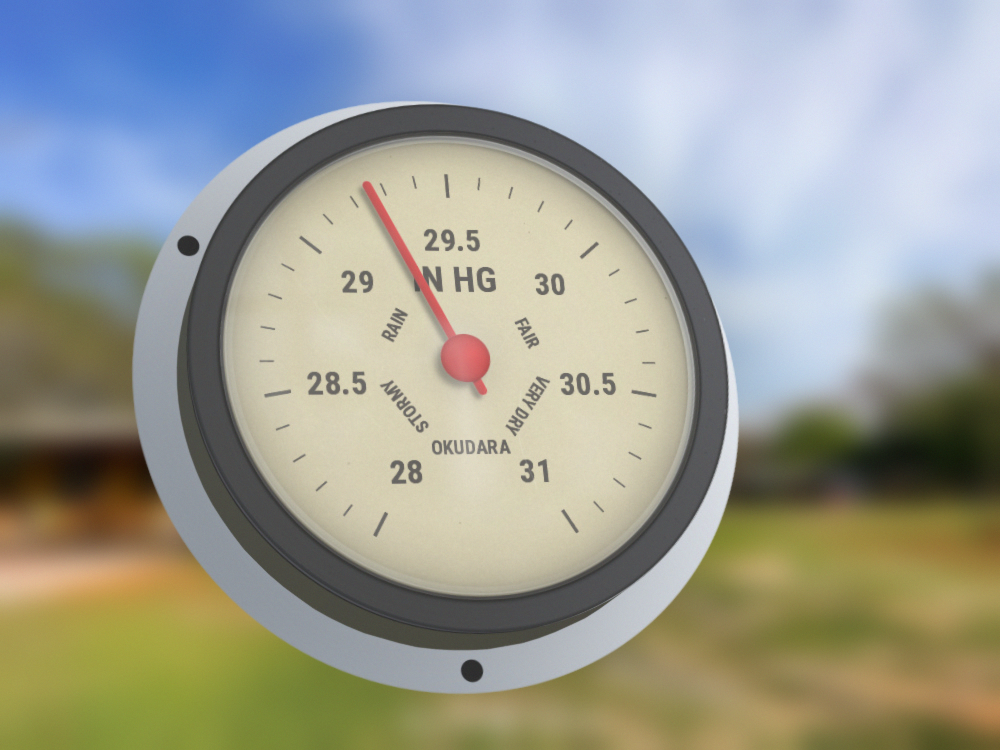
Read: 29.25 (inHg)
